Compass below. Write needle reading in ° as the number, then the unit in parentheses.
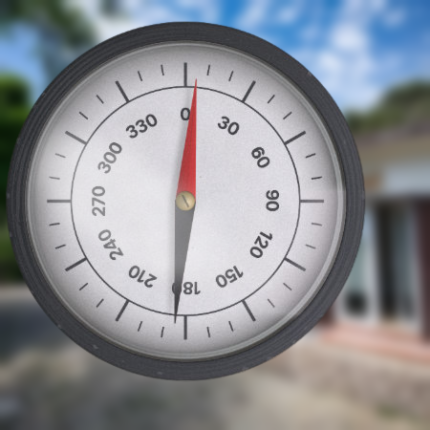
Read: 5 (°)
